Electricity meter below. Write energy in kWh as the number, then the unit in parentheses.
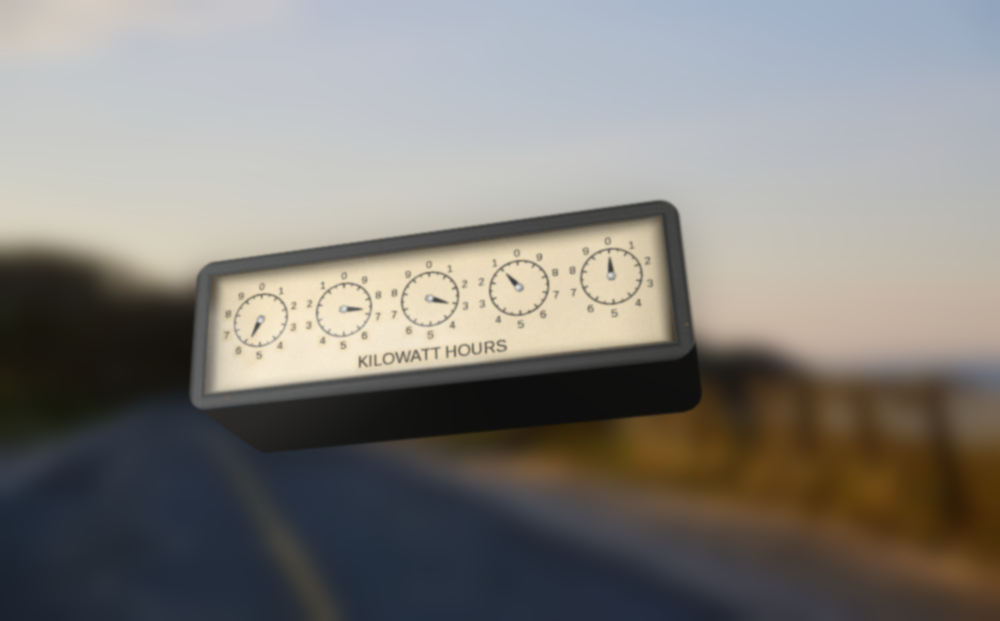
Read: 57310 (kWh)
